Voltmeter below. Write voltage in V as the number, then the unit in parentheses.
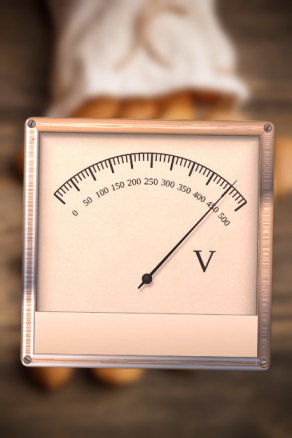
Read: 450 (V)
